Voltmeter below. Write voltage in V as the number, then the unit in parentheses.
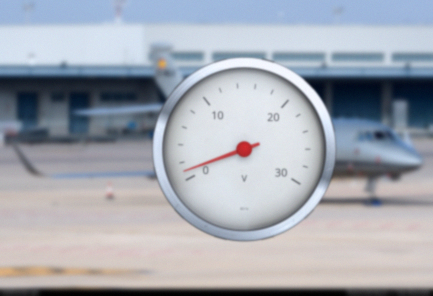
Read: 1 (V)
